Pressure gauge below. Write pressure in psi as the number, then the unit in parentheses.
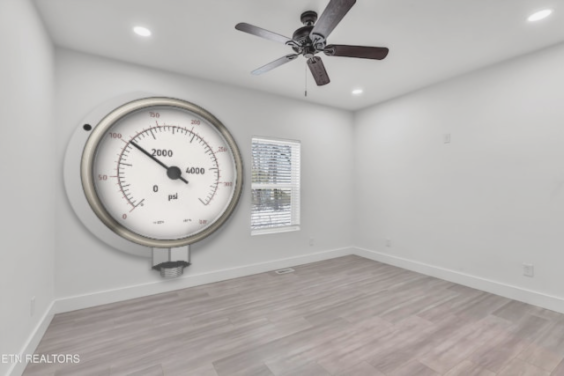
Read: 1500 (psi)
